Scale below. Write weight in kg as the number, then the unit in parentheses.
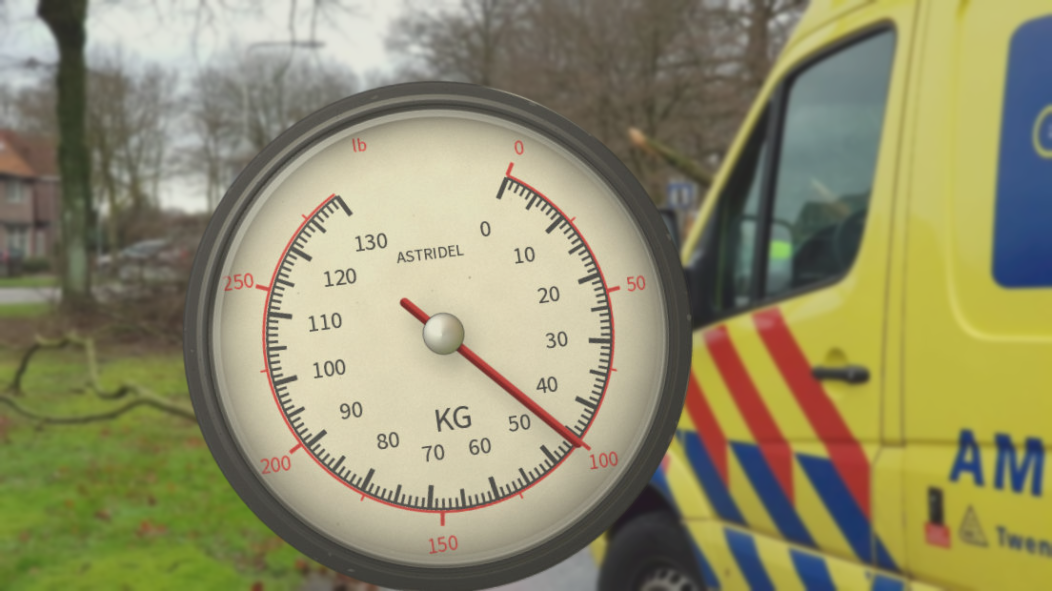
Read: 46 (kg)
